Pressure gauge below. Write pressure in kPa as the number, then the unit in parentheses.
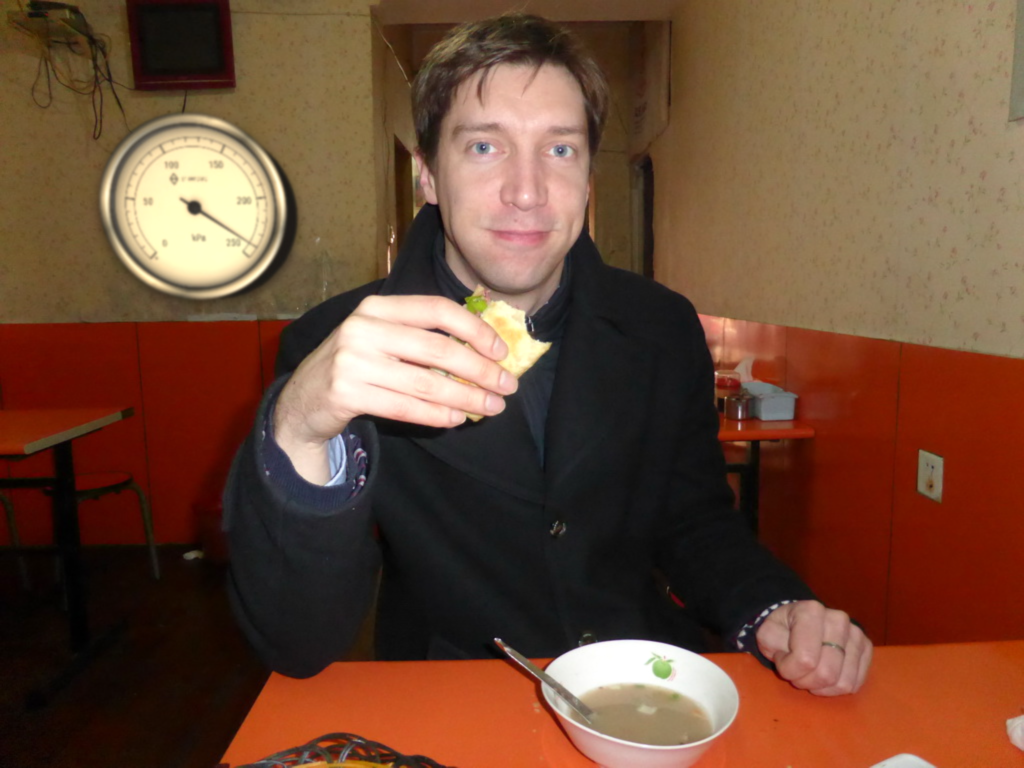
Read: 240 (kPa)
